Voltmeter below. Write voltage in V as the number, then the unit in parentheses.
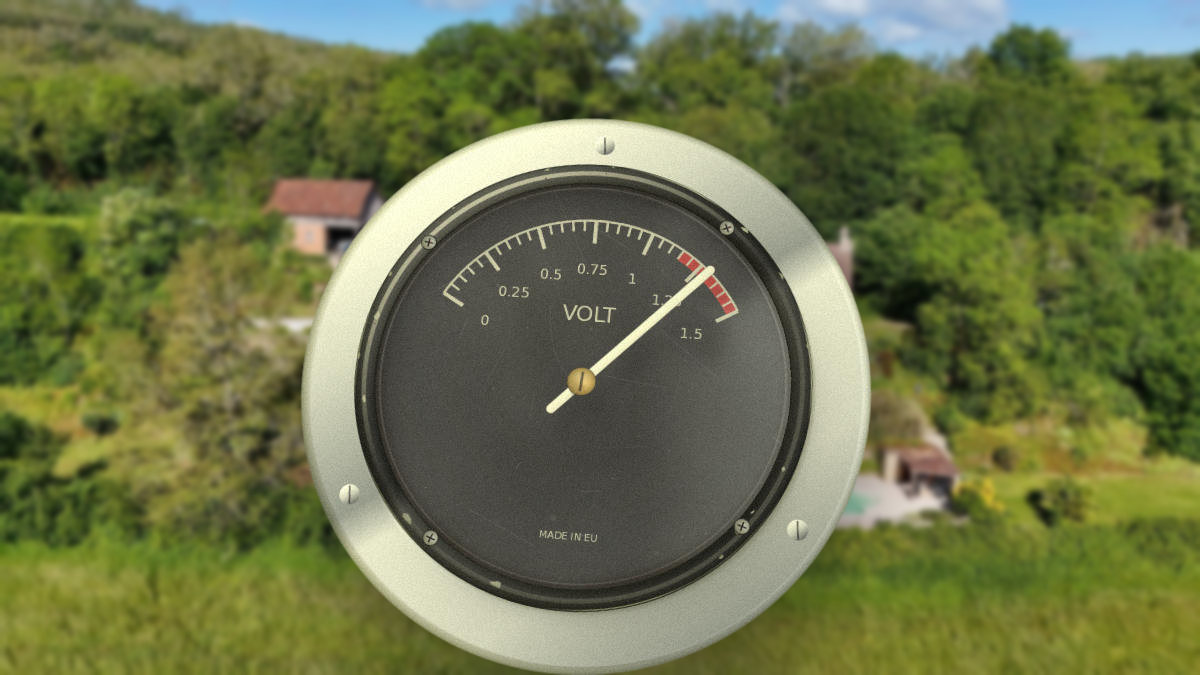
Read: 1.3 (V)
